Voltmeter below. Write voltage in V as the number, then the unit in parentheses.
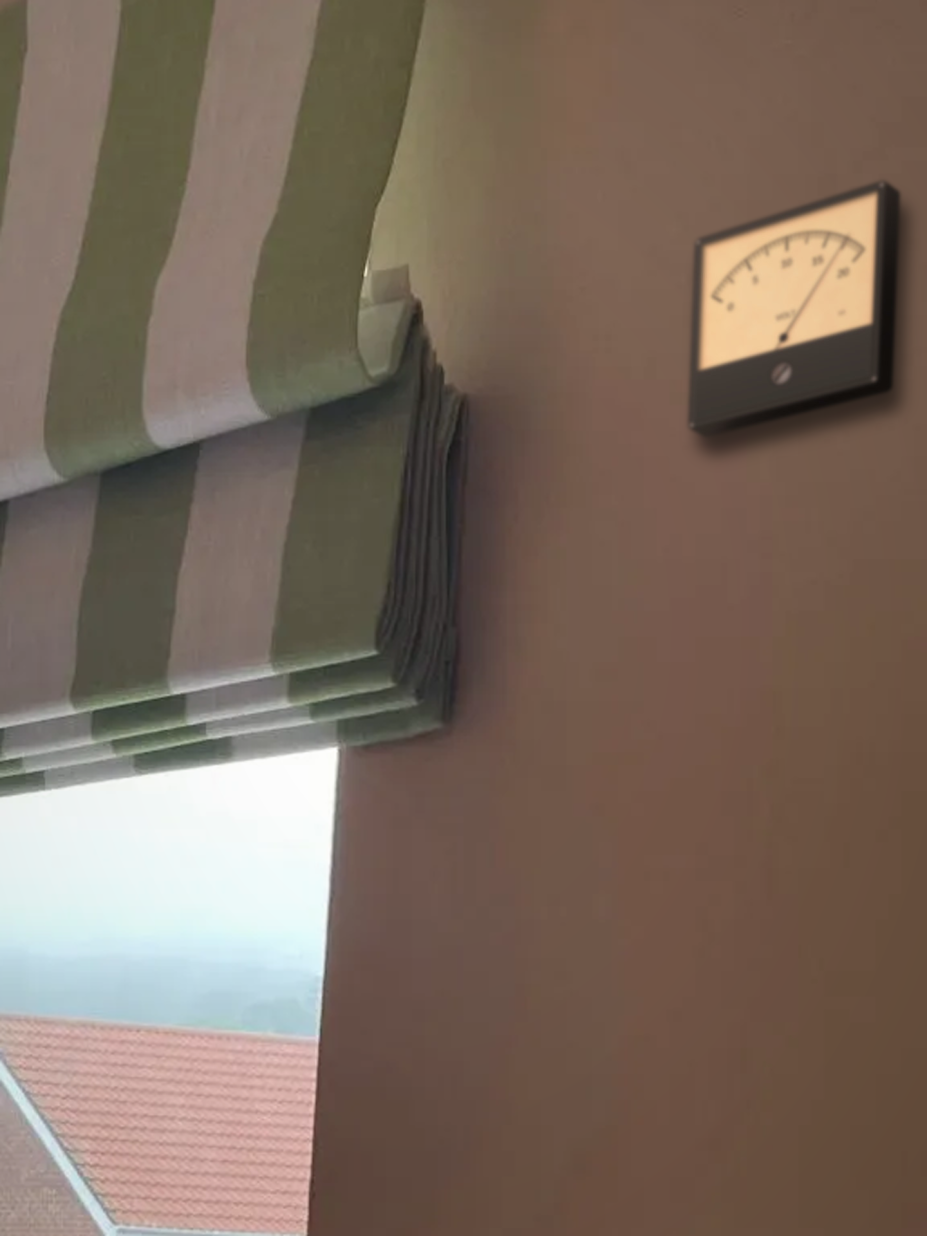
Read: 17.5 (V)
